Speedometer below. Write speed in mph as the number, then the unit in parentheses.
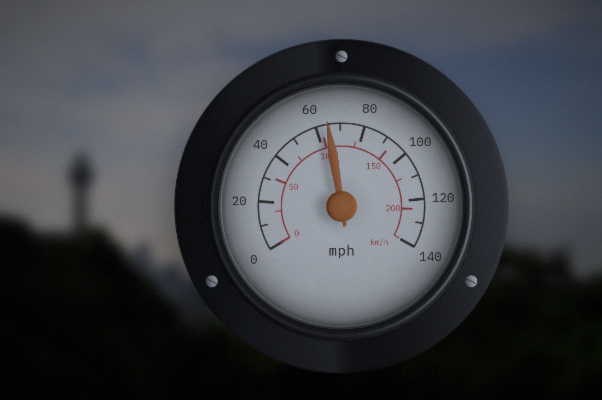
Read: 65 (mph)
